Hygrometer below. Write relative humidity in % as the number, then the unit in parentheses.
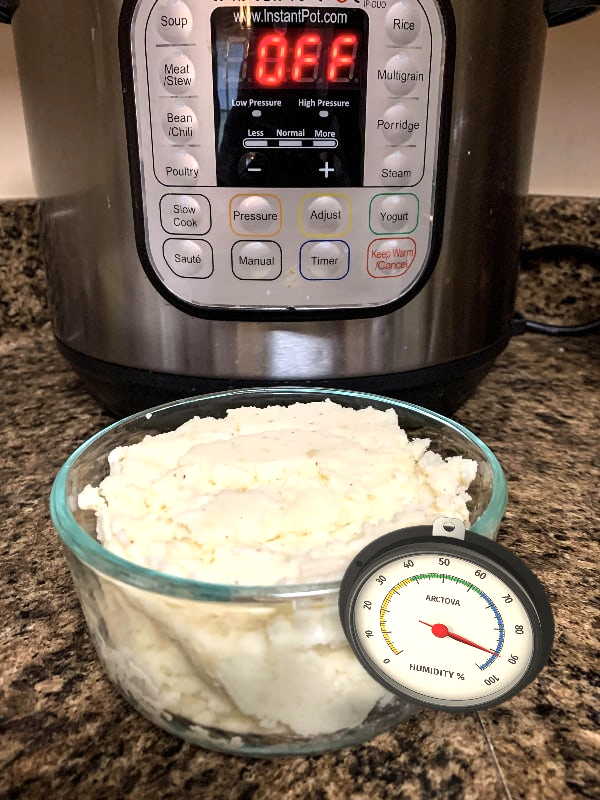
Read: 90 (%)
